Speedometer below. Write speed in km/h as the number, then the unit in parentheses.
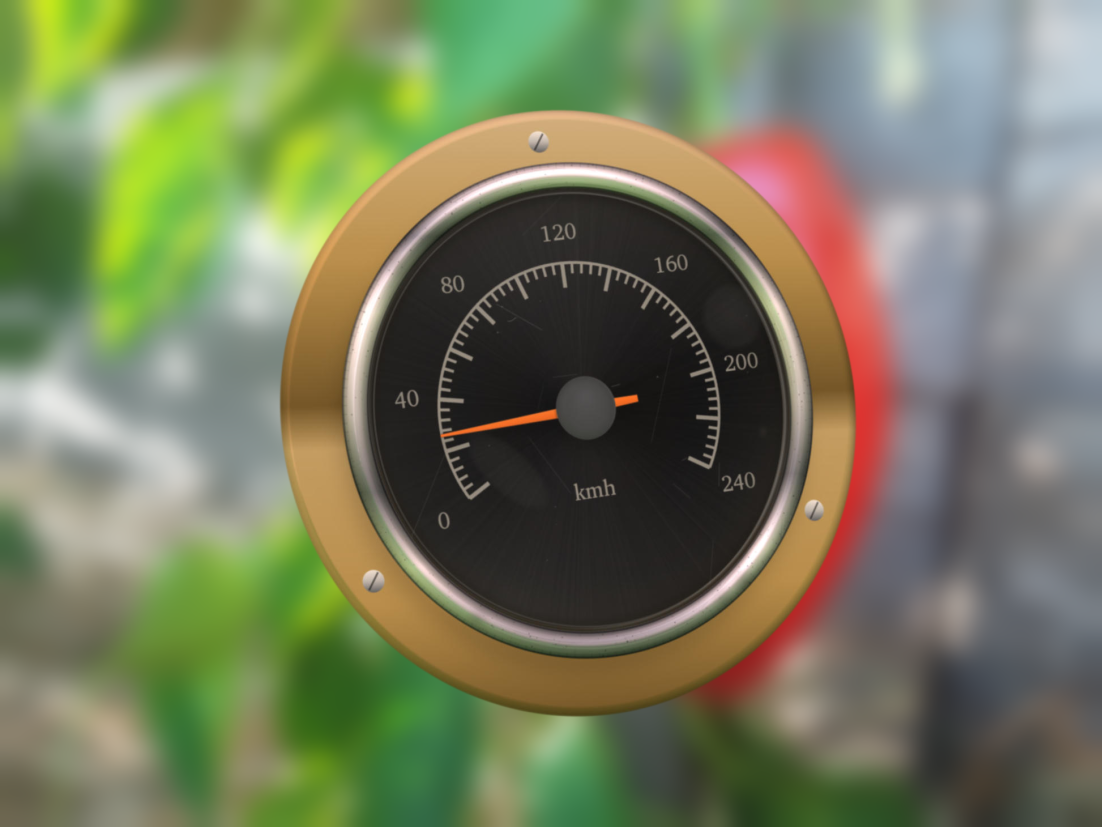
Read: 26 (km/h)
